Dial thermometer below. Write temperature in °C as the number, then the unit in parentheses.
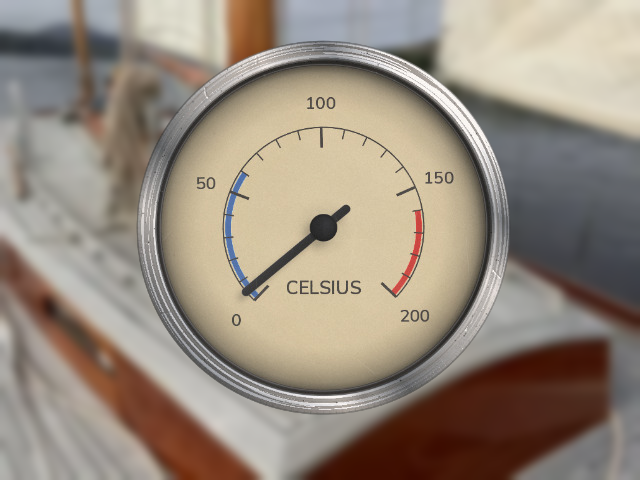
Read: 5 (°C)
